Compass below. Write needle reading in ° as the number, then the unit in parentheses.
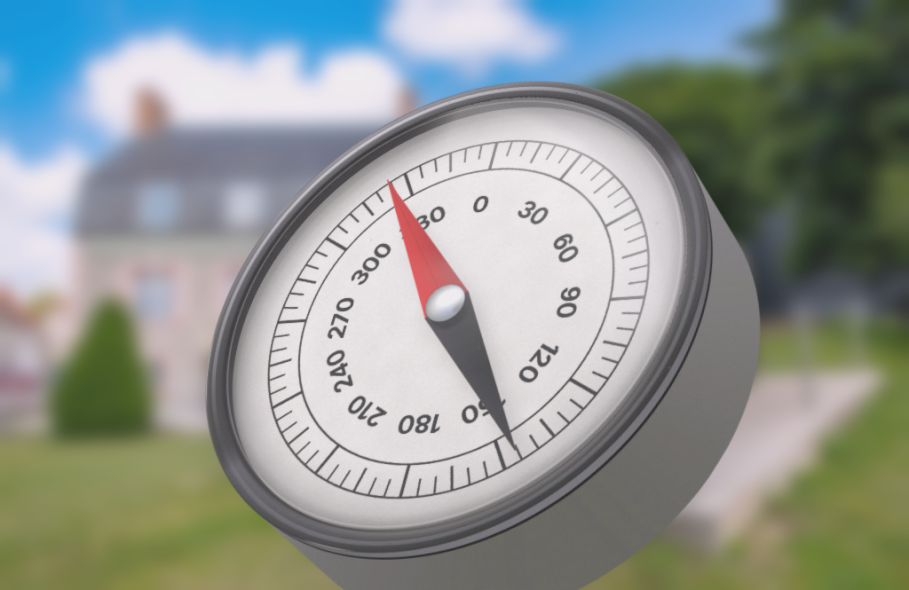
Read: 325 (°)
